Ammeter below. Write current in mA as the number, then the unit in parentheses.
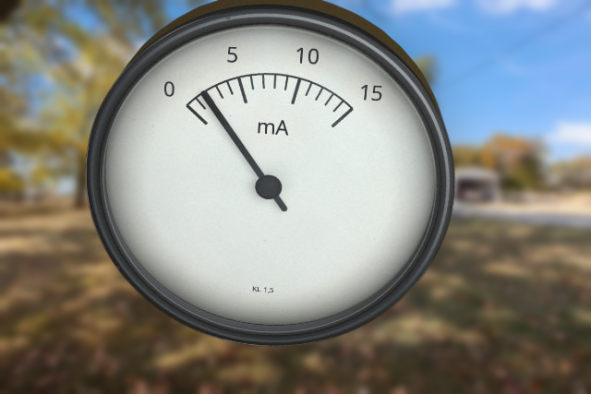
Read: 2 (mA)
